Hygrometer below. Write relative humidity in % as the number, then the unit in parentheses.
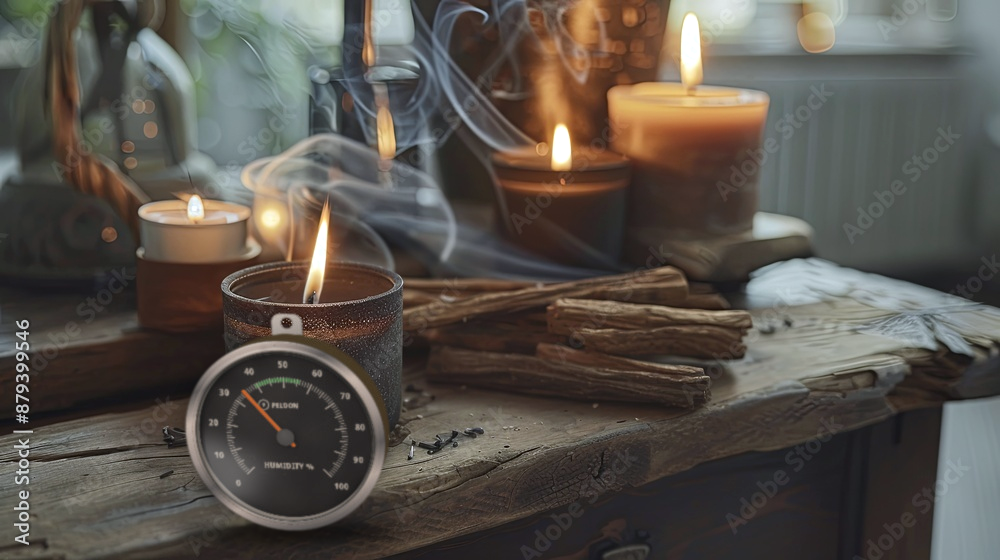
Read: 35 (%)
